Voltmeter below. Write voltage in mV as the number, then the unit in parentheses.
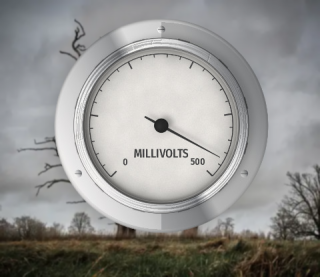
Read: 470 (mV)
